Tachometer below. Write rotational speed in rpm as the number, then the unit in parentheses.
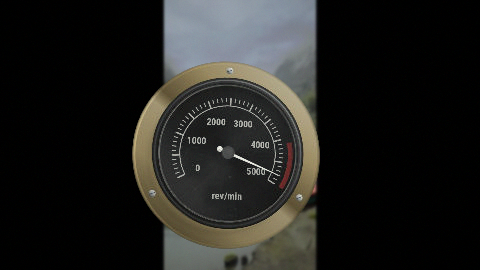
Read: 4800 (rpm)
